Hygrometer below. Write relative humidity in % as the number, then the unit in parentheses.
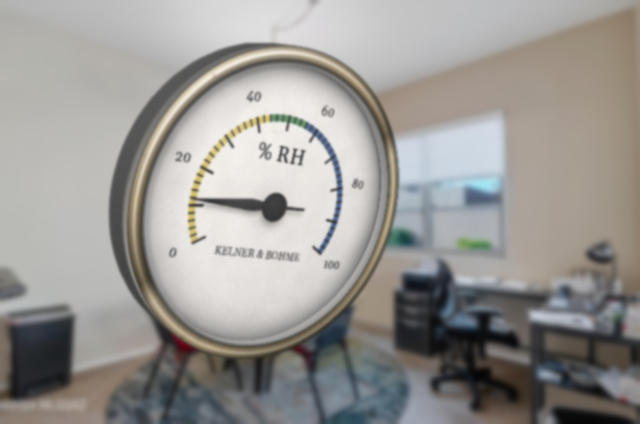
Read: 12 (%)
